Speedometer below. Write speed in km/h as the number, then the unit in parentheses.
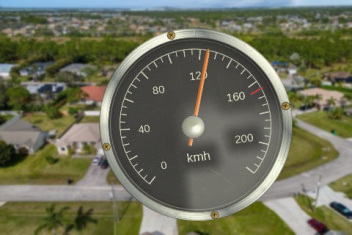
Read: 125 (km/h)
